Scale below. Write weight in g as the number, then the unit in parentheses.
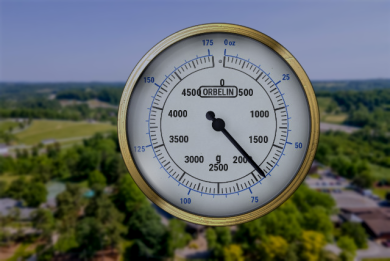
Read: 1900 (g)
